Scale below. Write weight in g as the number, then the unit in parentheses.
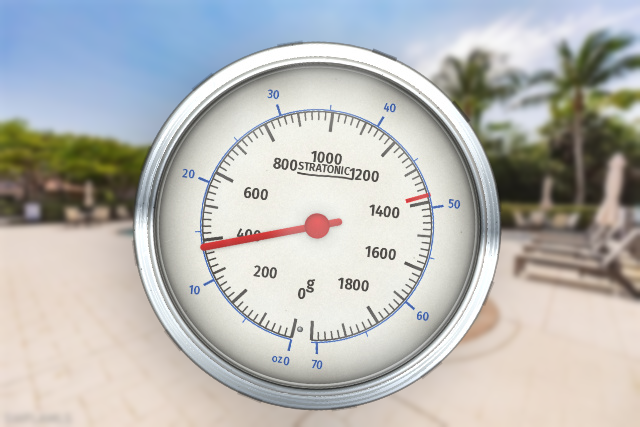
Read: 380 (g)
